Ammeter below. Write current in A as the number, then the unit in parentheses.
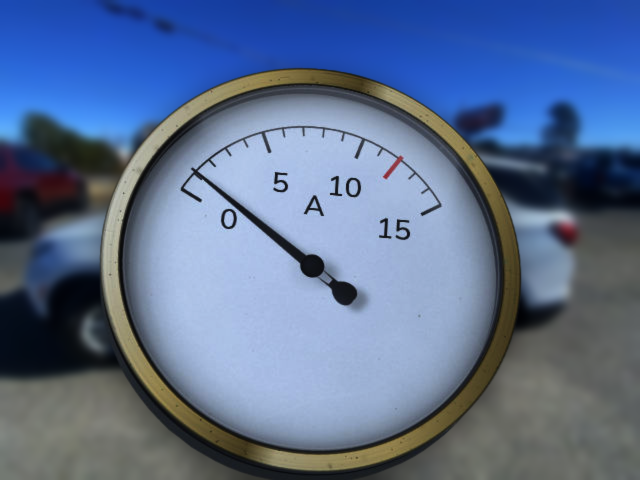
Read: 1 (A)
